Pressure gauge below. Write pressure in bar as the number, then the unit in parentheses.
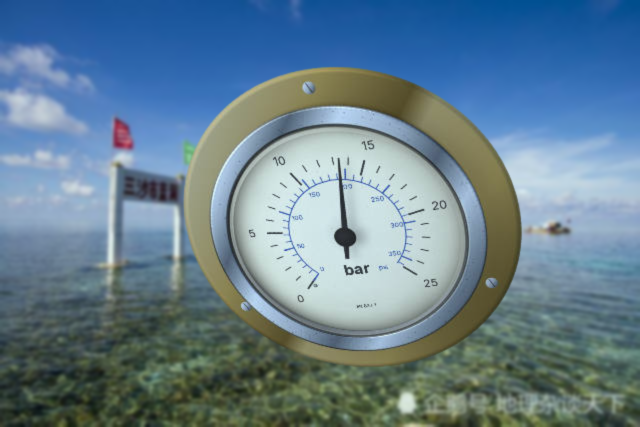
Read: 13.5 (bar)
